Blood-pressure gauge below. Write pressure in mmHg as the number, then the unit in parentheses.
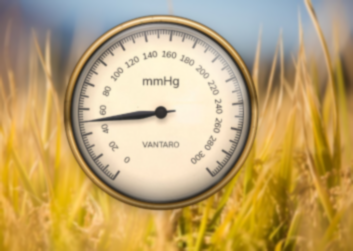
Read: 50 (mmHg)
